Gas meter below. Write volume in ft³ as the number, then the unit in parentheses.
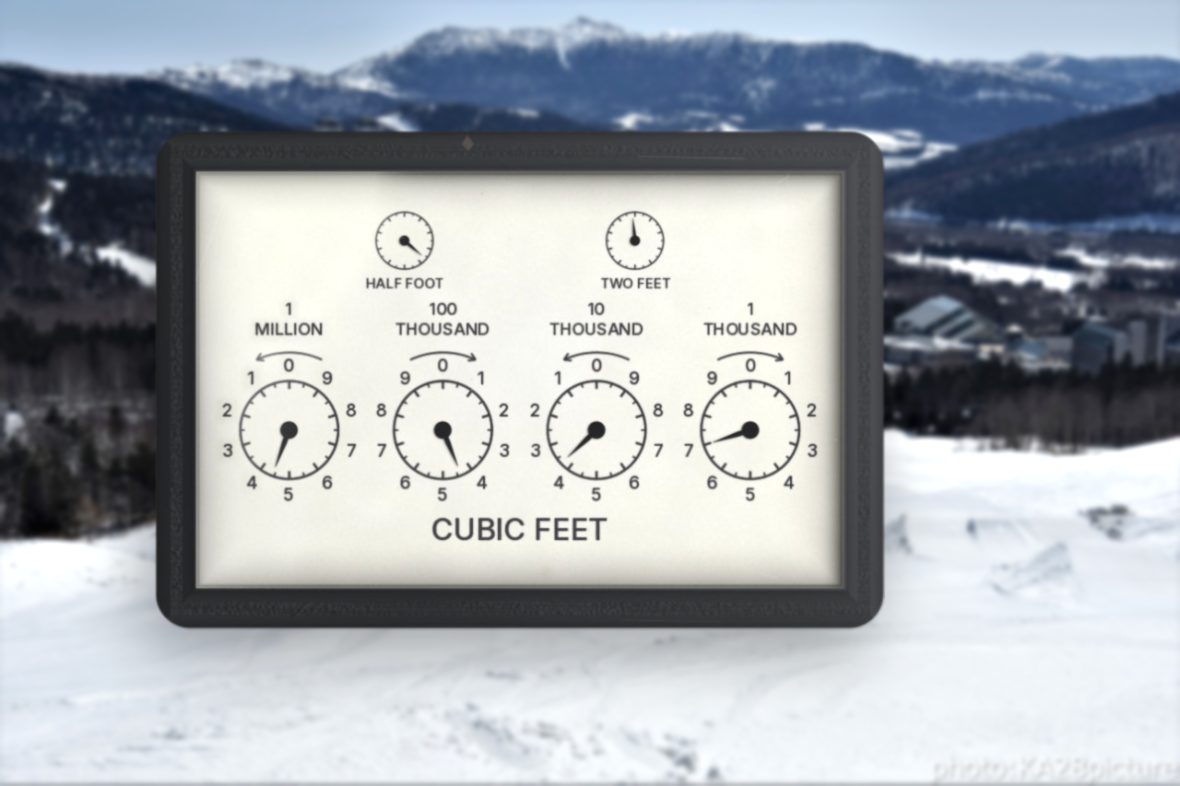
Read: 443700 (ft³)
